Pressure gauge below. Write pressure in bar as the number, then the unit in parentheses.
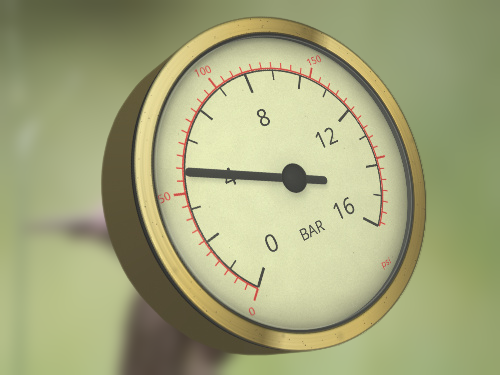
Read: 4 (bar)
